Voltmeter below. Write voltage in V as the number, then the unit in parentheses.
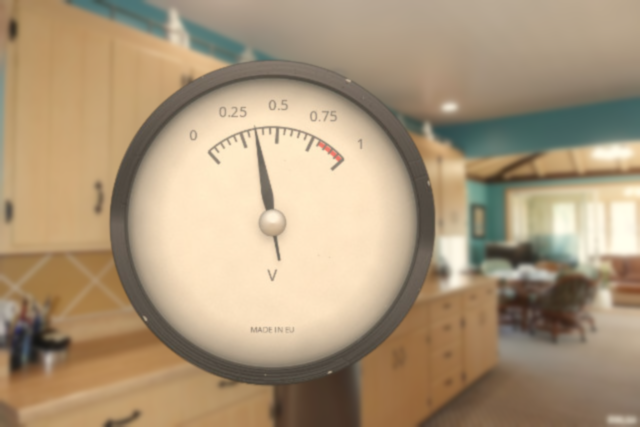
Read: 0.35 (V)
